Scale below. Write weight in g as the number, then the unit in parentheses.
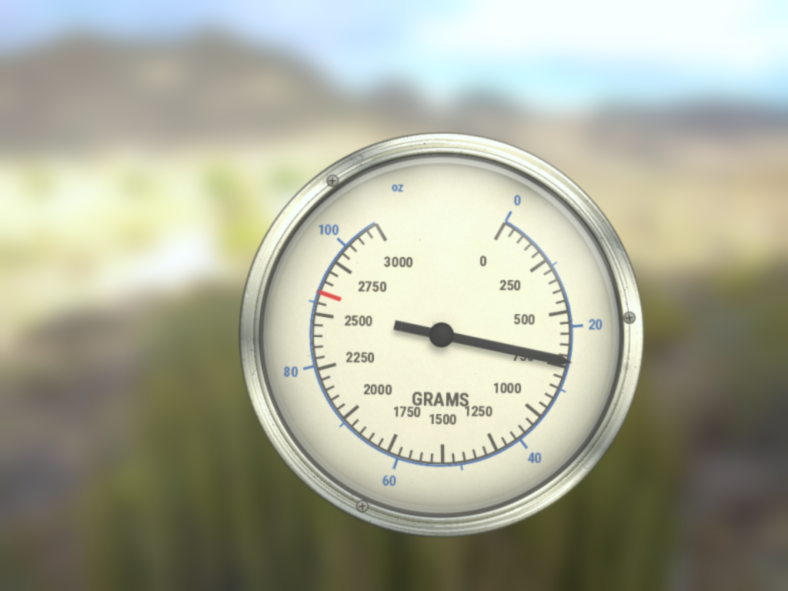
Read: 725 (g)
